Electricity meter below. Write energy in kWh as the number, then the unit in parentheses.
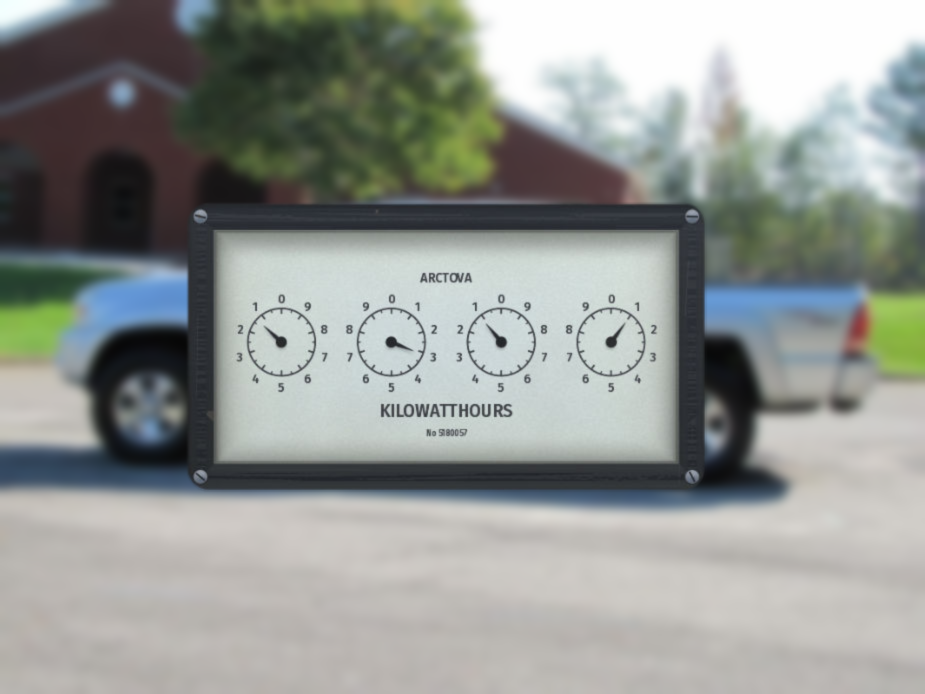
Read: 1311 (kWh)
